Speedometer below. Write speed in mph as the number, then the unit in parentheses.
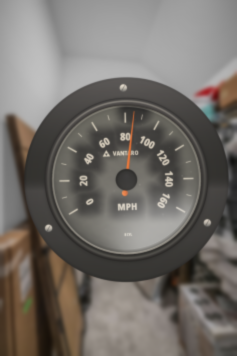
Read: 85 (mph)
